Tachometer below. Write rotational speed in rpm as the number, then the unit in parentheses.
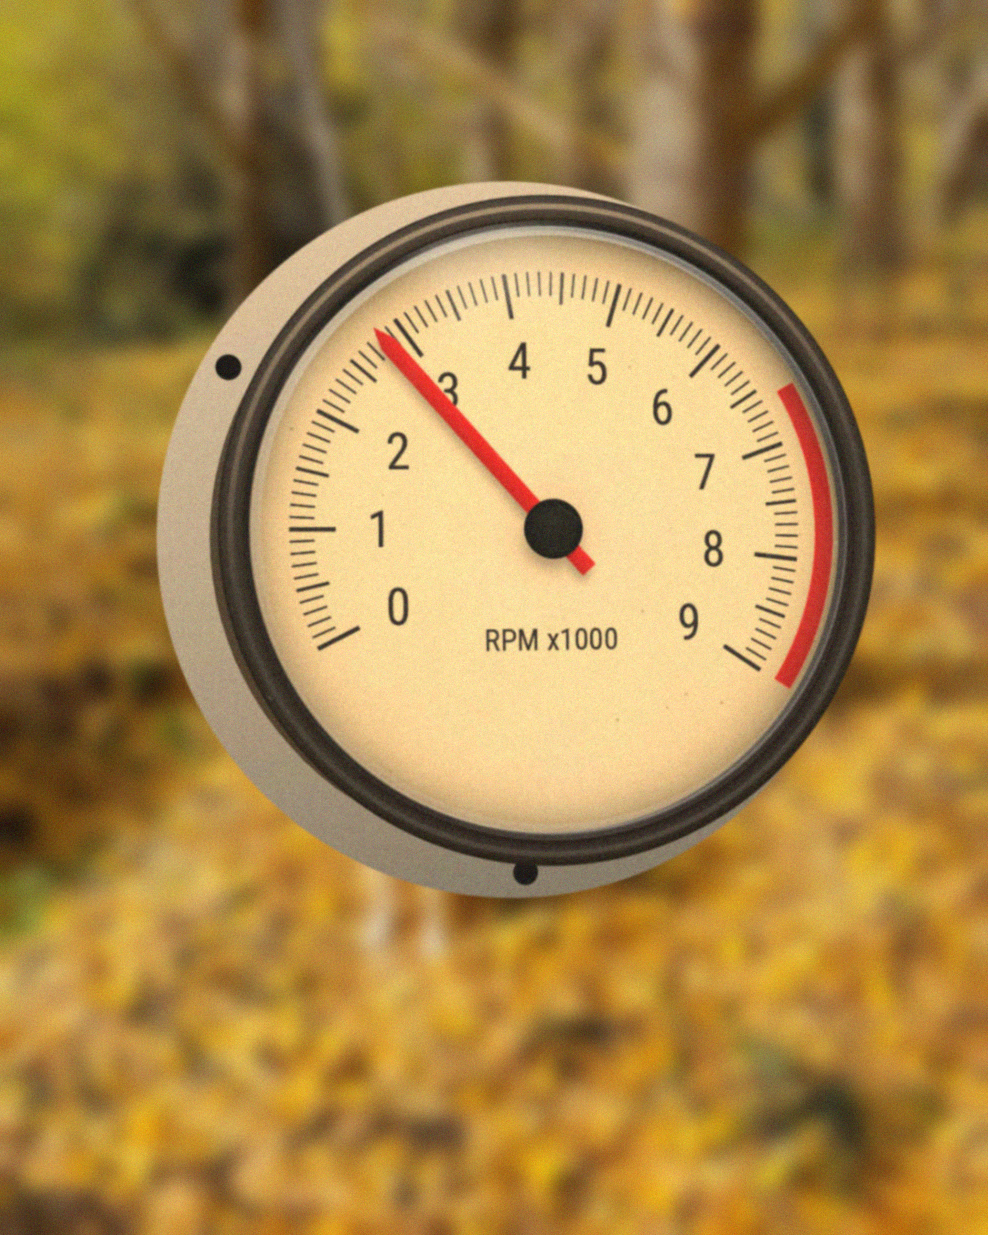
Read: 2800 (rpm)
